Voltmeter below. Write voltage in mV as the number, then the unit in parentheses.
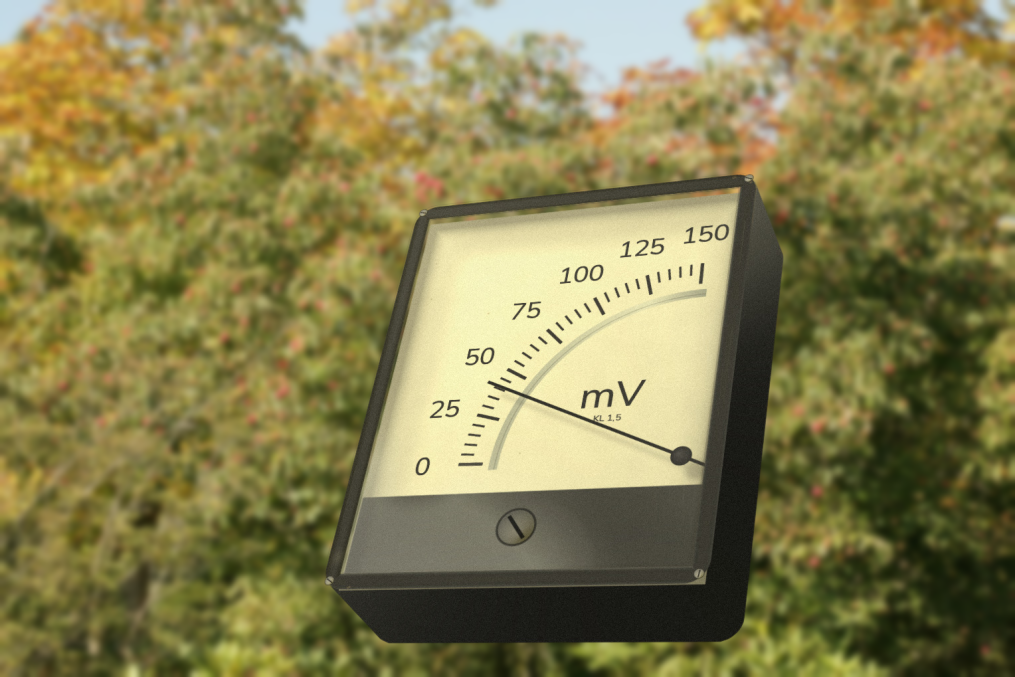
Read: 40 (mV)
